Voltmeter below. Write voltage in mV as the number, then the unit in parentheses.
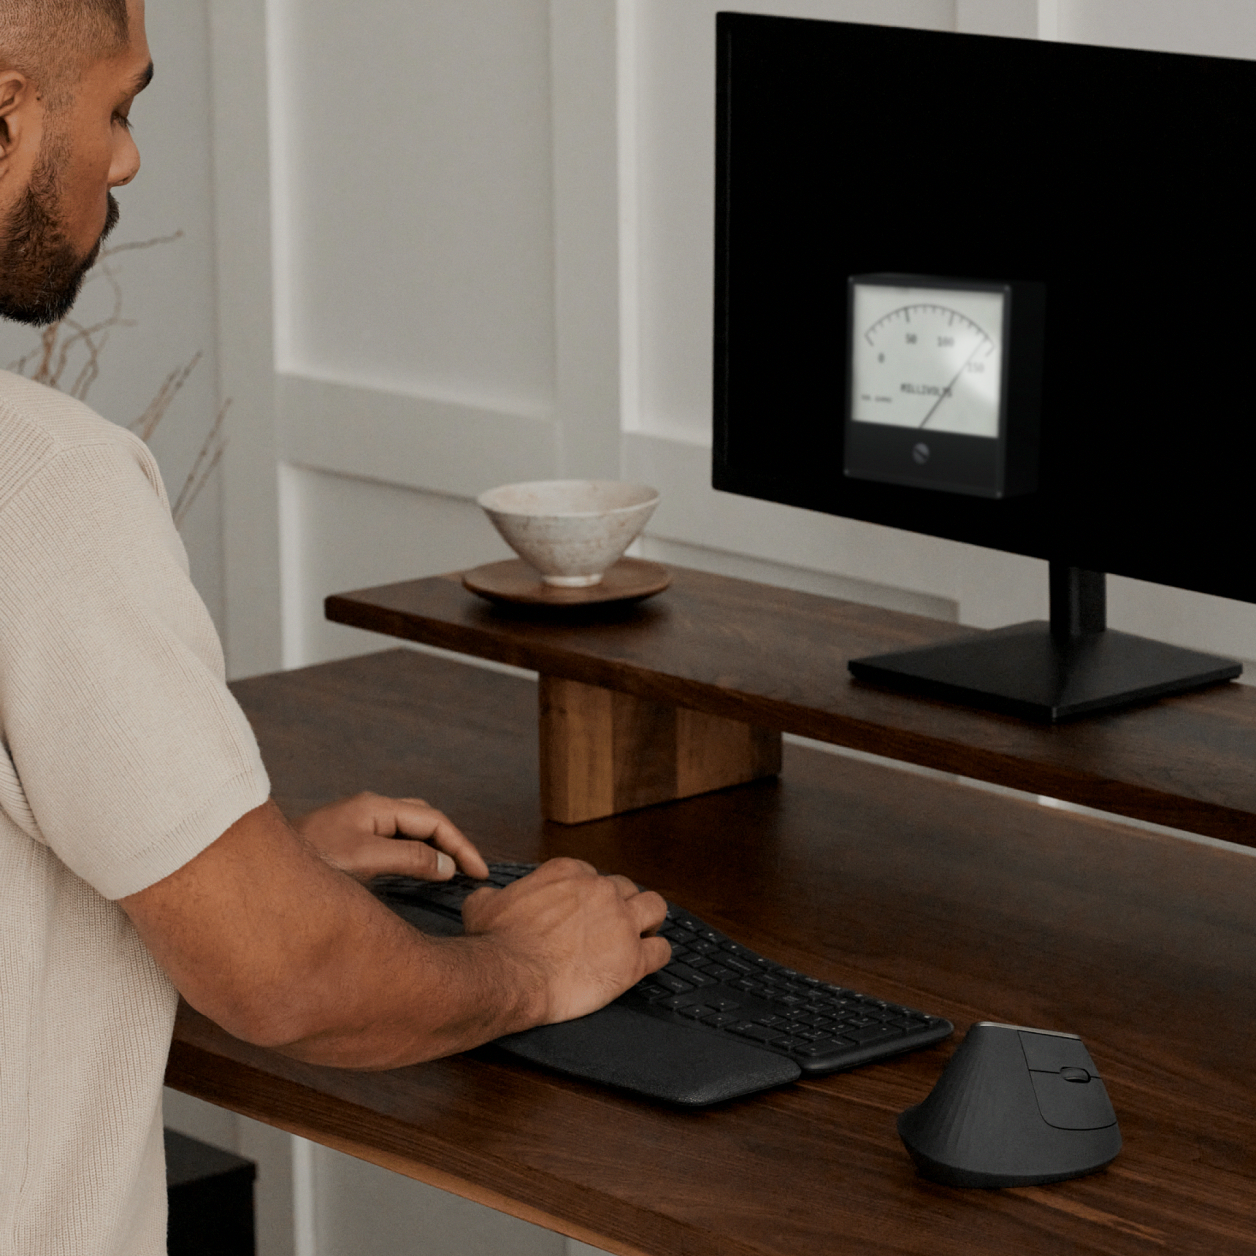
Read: 140 (mV)
